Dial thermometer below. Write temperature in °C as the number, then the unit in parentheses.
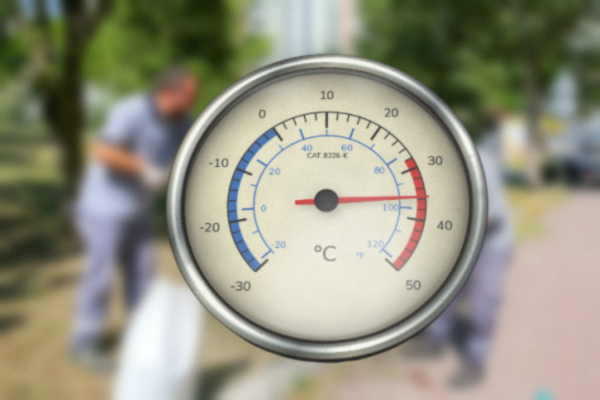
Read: 36 (°C)
